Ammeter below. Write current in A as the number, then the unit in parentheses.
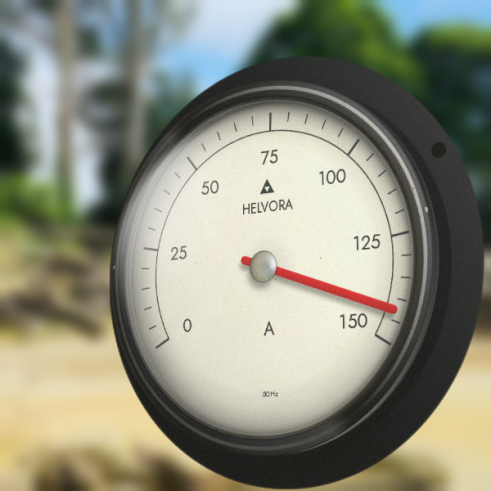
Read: 142.5 (A)
